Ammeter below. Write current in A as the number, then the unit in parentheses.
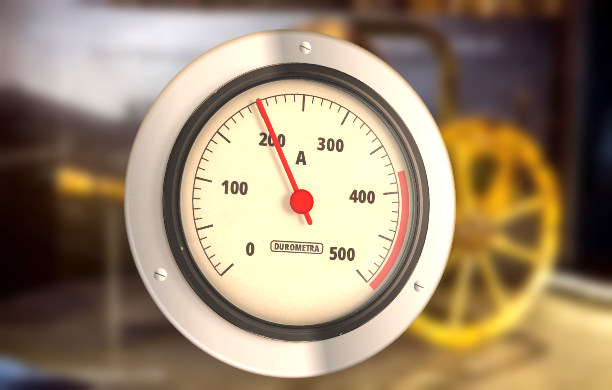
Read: 200 (A)
